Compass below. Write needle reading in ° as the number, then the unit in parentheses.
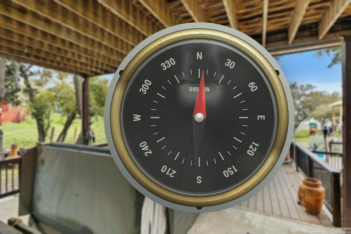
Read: 5 (°)
